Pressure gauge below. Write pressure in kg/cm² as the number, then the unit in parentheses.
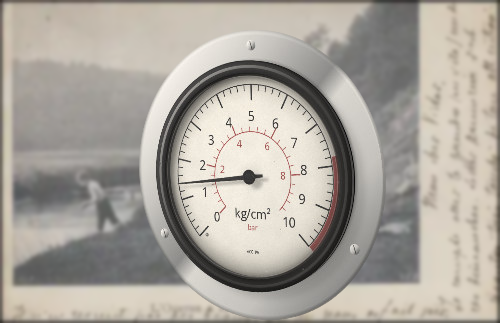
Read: 1.4 (kg/cm²)
